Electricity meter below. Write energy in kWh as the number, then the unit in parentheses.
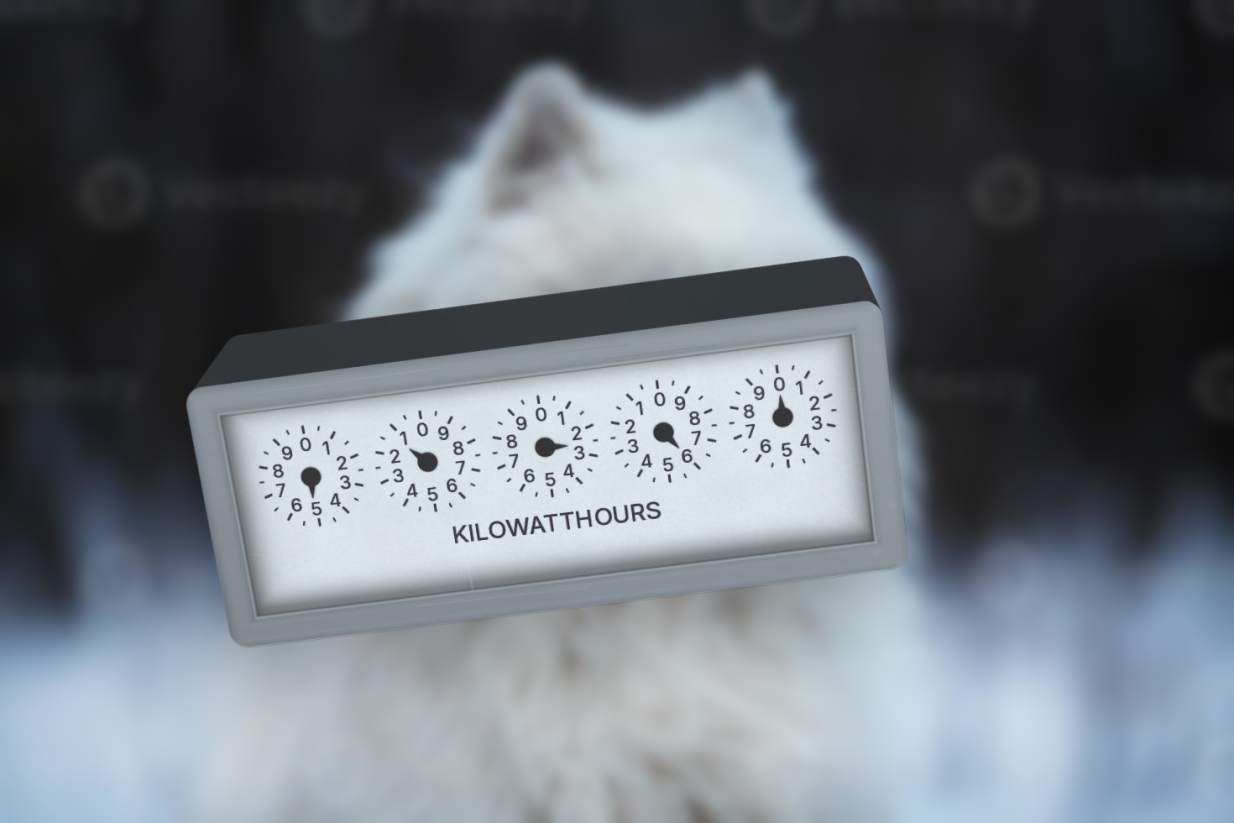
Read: 51260 (kWh)
